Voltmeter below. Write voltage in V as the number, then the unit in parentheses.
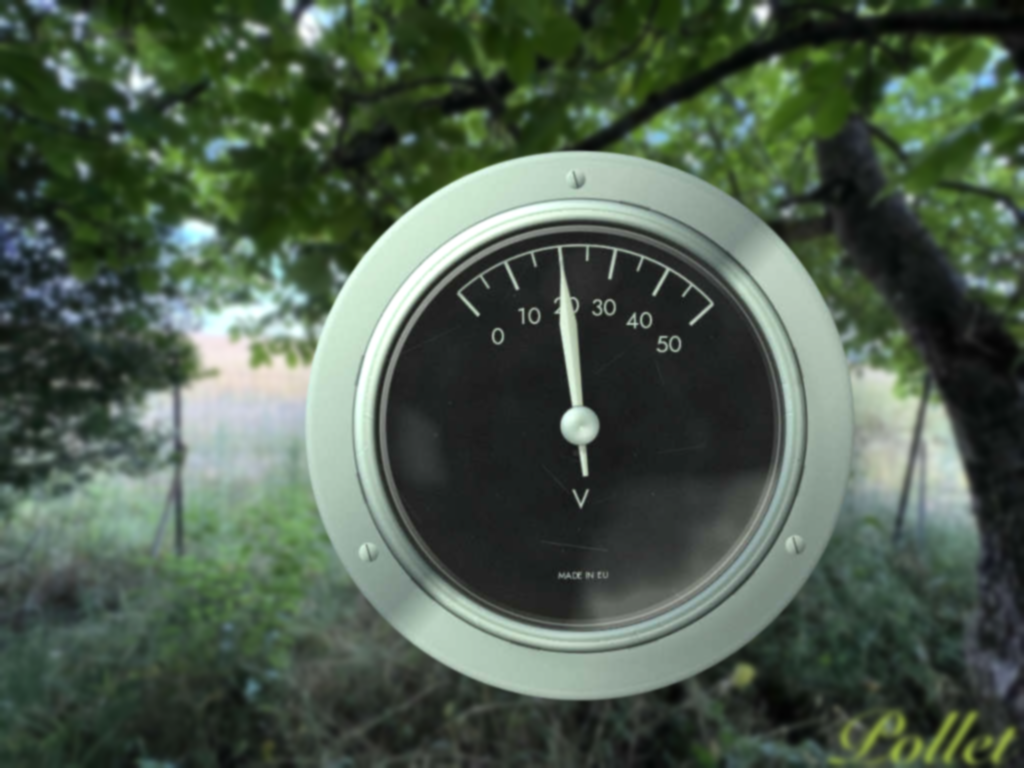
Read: 20 (V)
